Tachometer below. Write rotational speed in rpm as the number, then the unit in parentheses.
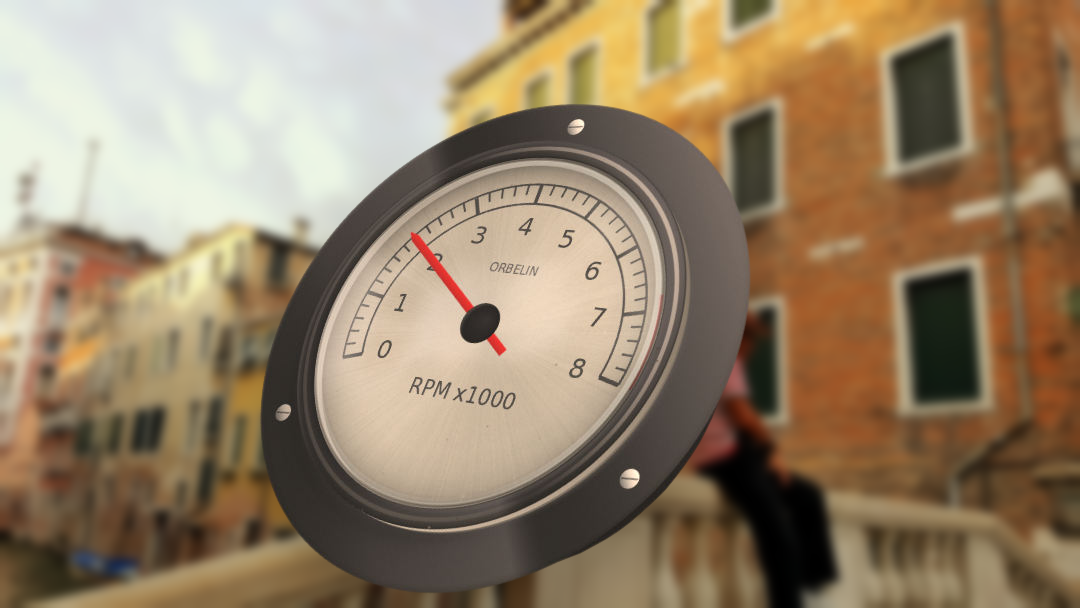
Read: 2000 (rpm)
